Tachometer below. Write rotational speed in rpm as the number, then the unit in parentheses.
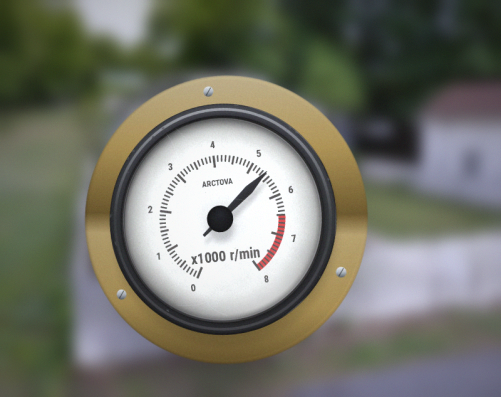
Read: 5400 (rpm)
